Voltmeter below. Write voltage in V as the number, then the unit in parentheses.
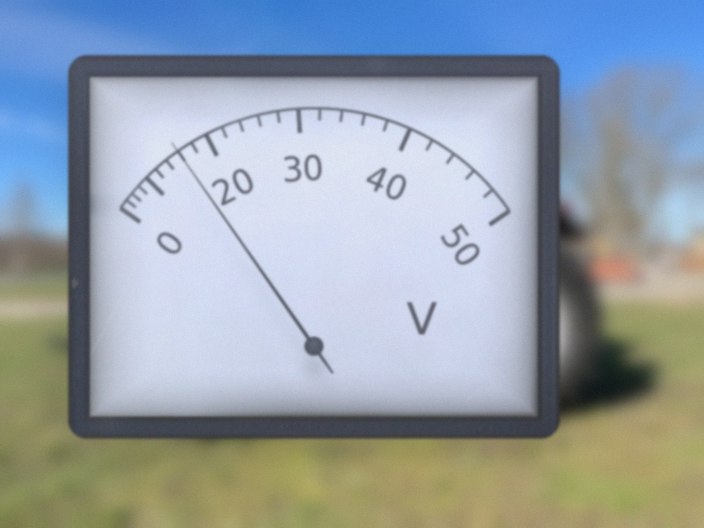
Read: 16 (V)
